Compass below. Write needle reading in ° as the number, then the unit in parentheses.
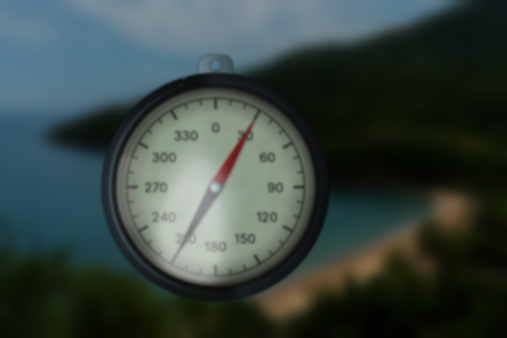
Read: 30 (°)
